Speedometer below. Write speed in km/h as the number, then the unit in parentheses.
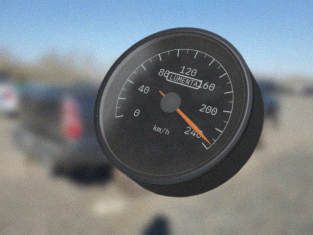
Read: 235 (km/h)
